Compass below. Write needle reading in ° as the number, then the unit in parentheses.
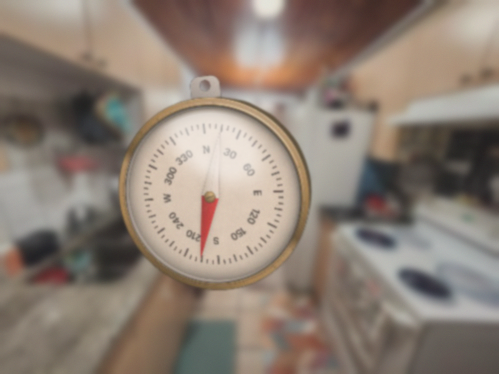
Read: 195 (°)
